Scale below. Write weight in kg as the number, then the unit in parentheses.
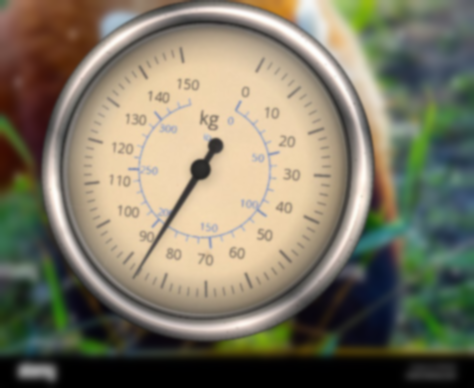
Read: 86 (kg)
